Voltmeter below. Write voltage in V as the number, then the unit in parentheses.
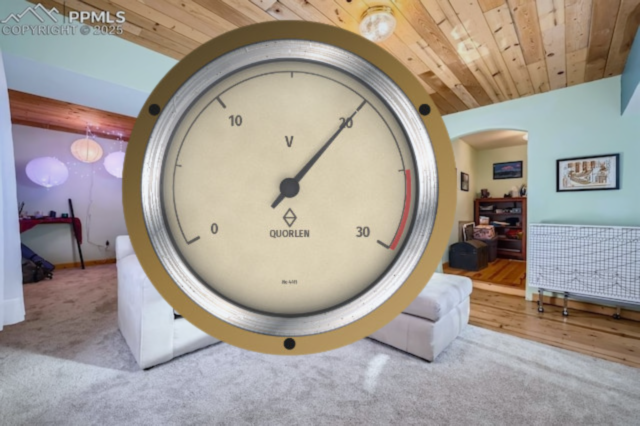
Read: 20 (V)
